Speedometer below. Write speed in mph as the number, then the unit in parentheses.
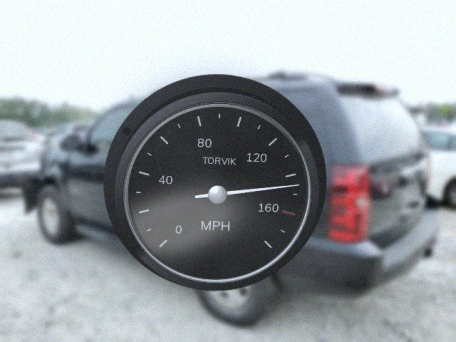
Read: 145 (mph)
